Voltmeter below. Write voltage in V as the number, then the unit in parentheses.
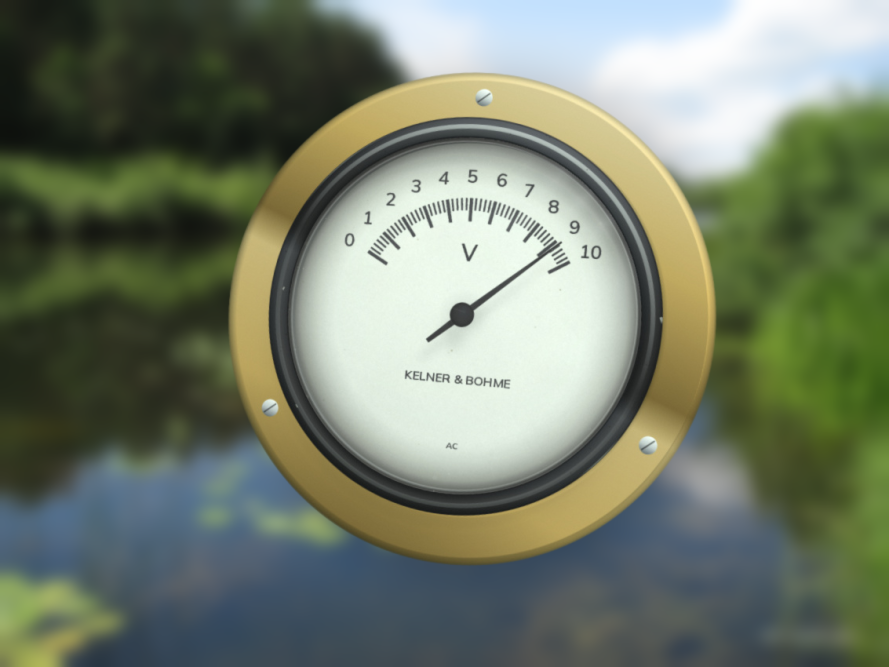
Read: 9.2 (V)
